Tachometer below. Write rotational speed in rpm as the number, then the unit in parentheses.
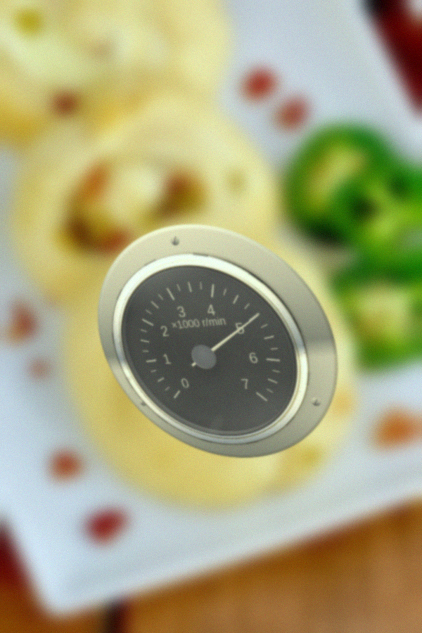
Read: 5000 (rpm)
